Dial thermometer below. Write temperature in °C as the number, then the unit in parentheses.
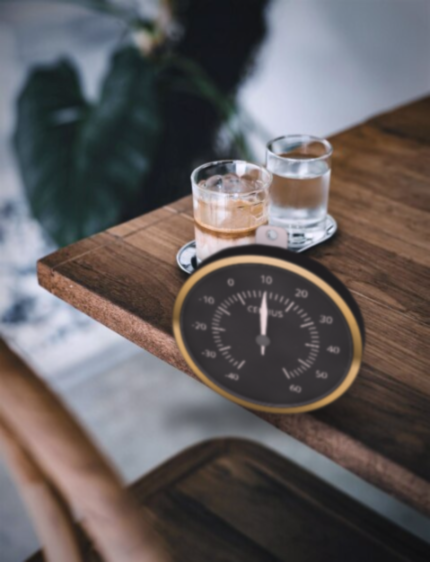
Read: 10 (°C)
